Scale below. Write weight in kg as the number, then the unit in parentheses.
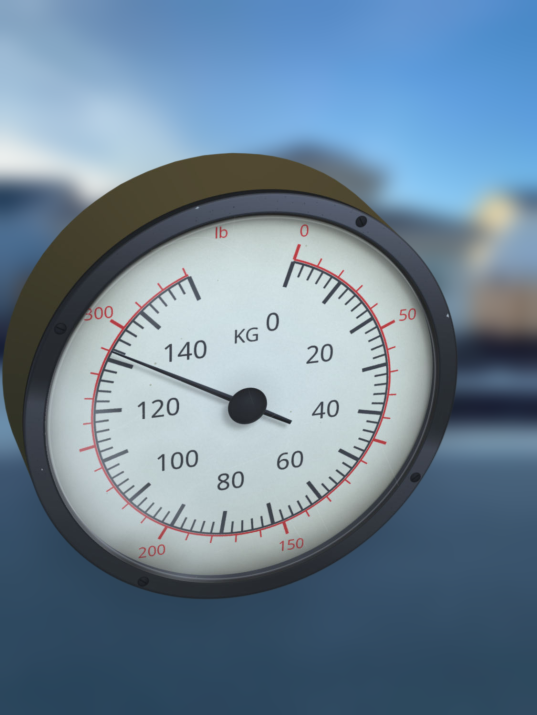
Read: 132 (kg)
